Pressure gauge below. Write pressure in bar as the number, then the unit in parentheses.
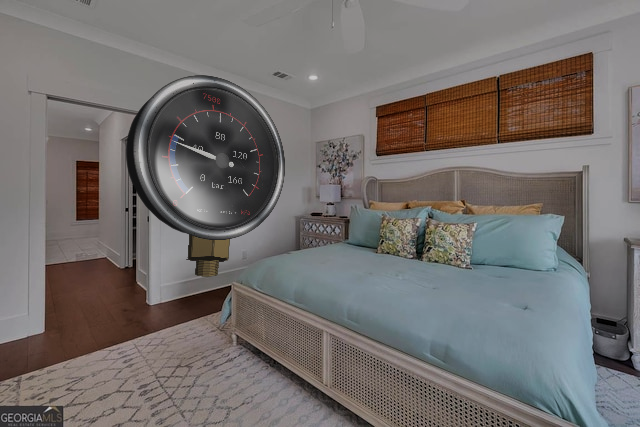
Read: 35 (bar)
